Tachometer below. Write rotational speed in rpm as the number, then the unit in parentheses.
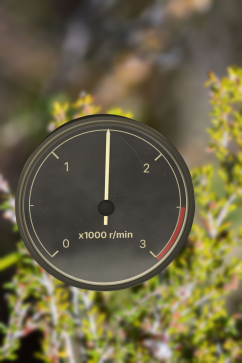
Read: 1500 (rpm)
